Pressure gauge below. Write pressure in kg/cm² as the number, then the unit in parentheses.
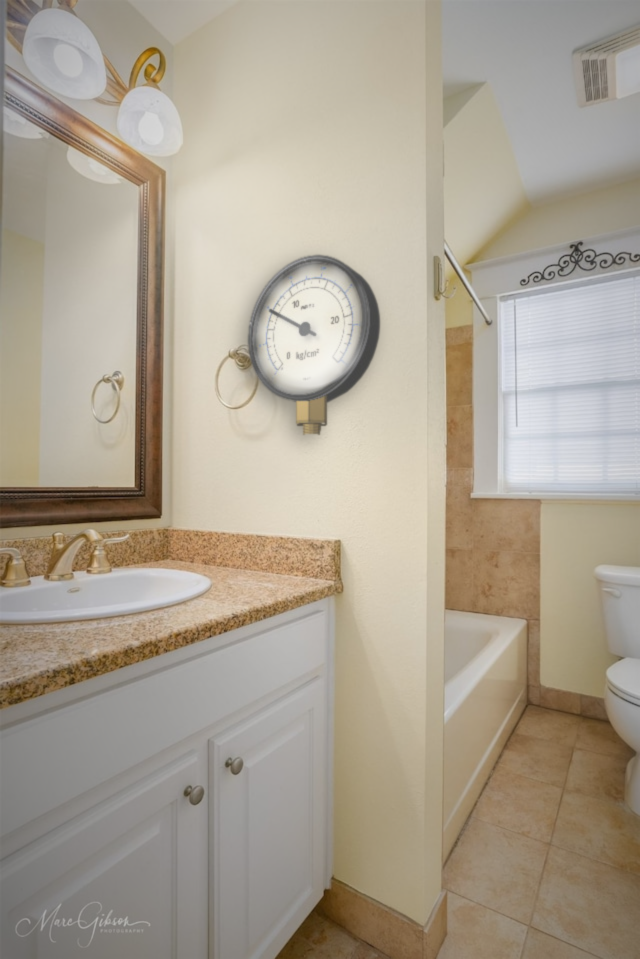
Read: 7 (kg/cm²)
